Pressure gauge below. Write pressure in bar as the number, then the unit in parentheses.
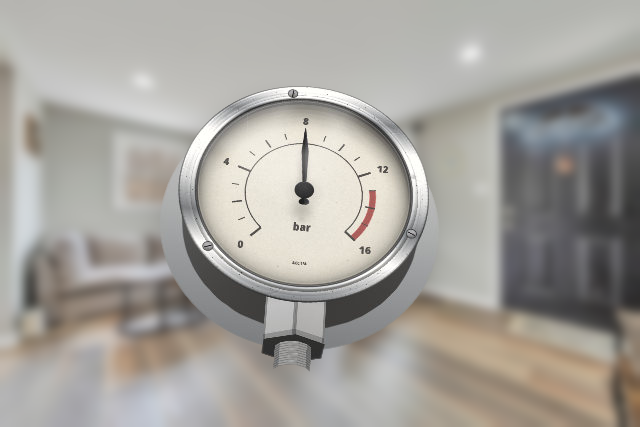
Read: 8 (bar)
